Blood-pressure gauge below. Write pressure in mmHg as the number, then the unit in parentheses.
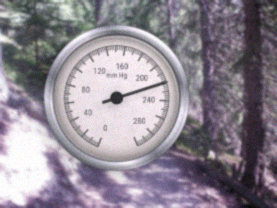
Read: 220 (mmHg)
